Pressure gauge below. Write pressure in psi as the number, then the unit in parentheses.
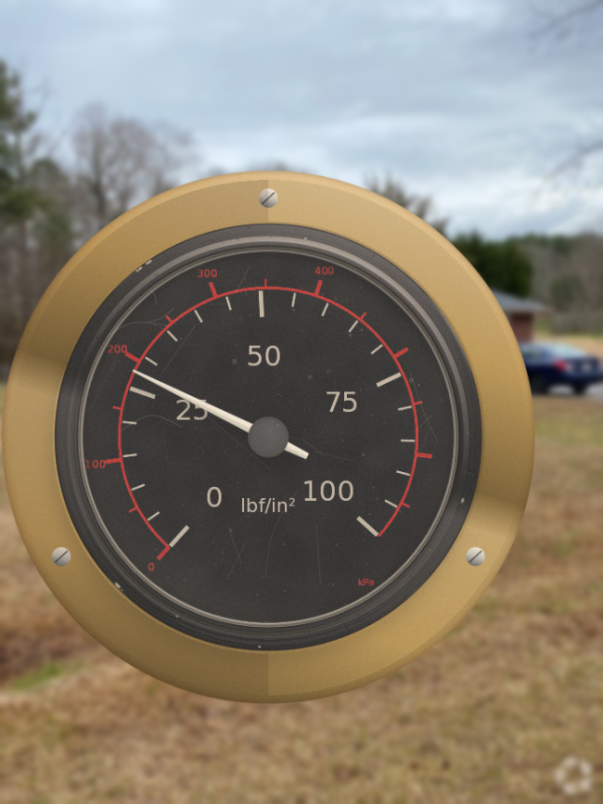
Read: 27.5 (psi)
